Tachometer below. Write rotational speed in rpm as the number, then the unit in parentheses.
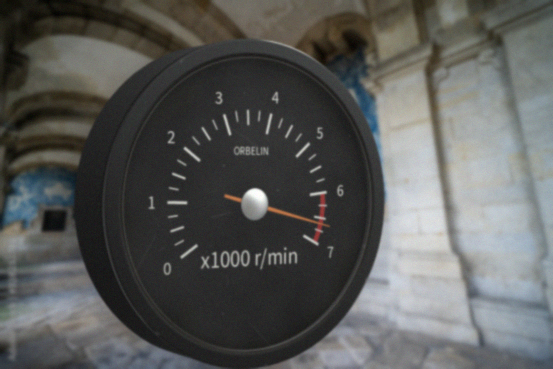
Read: 6625 (rpm)
